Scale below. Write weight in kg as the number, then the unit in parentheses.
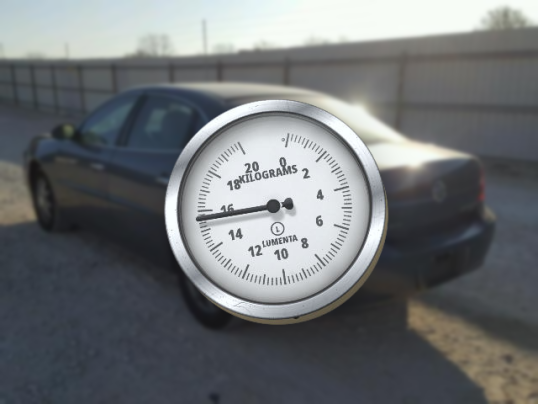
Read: 15.6 (kg)
